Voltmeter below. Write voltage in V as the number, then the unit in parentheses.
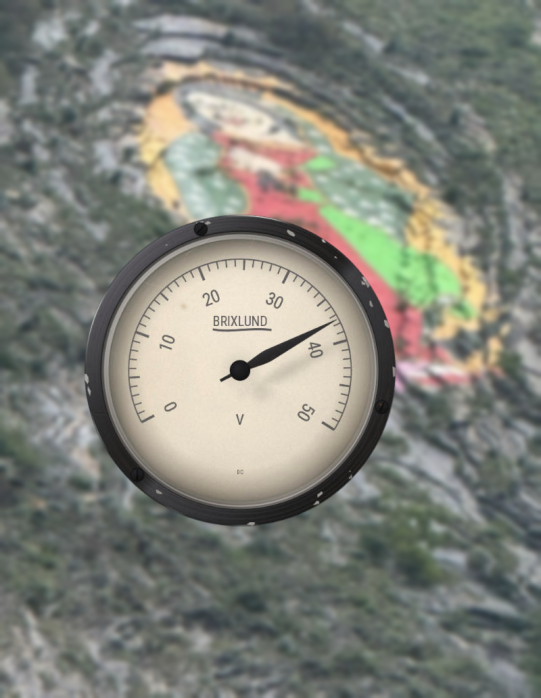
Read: 37.5 (V)
